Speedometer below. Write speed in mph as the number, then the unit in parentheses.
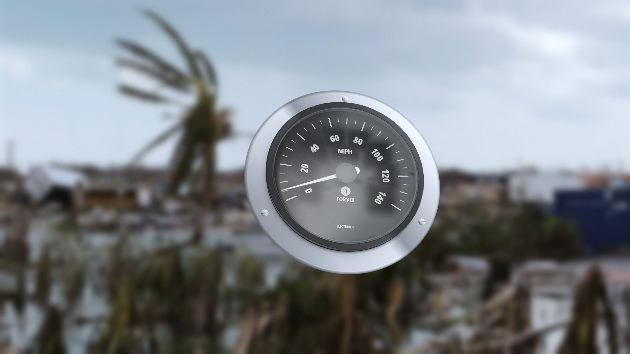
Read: 5 (mph)
